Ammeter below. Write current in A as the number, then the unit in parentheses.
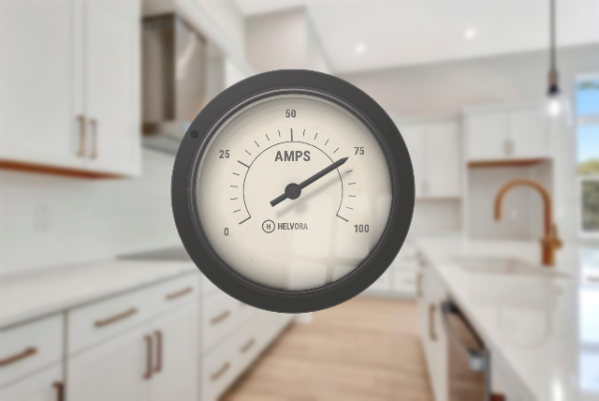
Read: 75 (A)
